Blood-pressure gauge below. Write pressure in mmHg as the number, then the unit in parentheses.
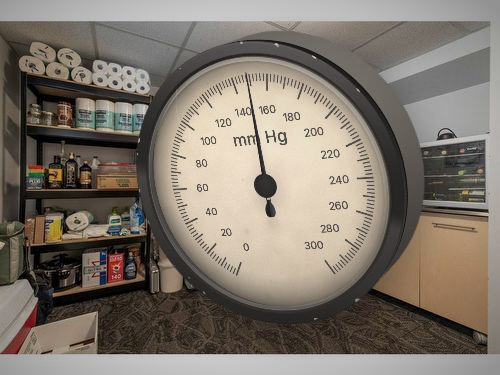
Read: 150 (mmHg)
